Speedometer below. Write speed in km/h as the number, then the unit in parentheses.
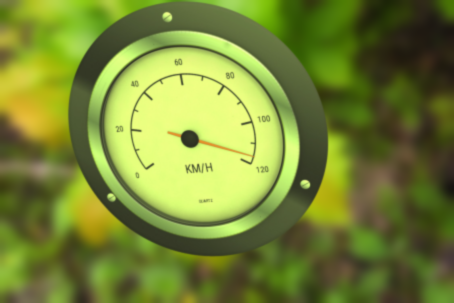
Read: 115 (km/h)
